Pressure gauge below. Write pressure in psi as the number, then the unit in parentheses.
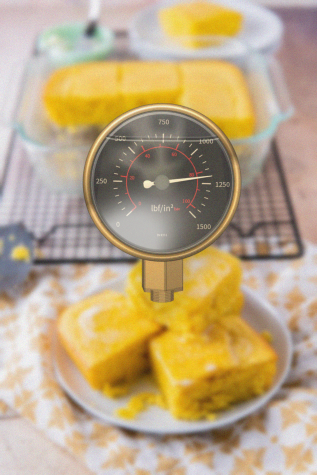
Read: 1200 (psi)
